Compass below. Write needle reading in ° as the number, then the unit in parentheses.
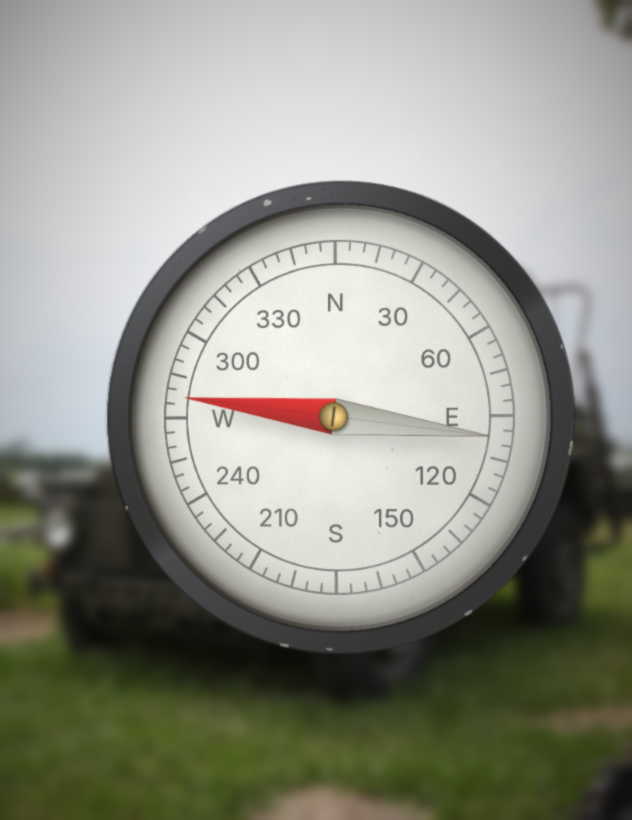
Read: 277.5 (°)
